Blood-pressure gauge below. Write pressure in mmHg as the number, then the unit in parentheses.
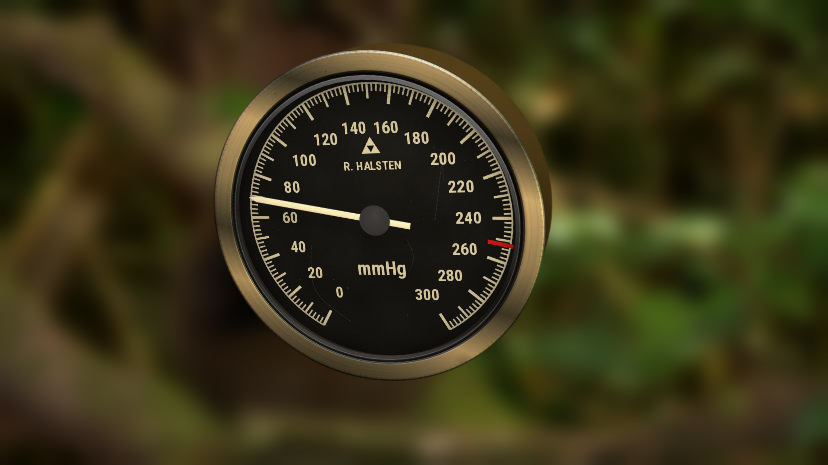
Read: 70 (mmHg)
